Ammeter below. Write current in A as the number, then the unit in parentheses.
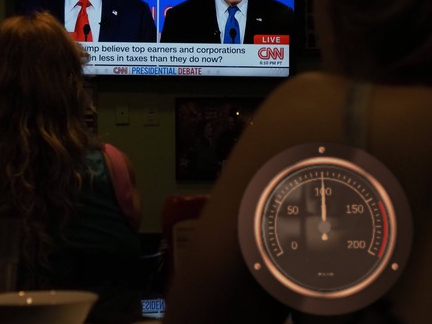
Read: 100 (A)
